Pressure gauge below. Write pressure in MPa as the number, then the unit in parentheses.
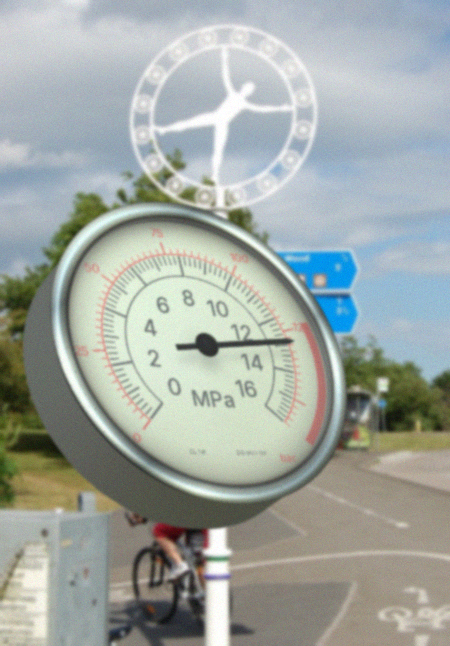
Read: 13 (MPa)
